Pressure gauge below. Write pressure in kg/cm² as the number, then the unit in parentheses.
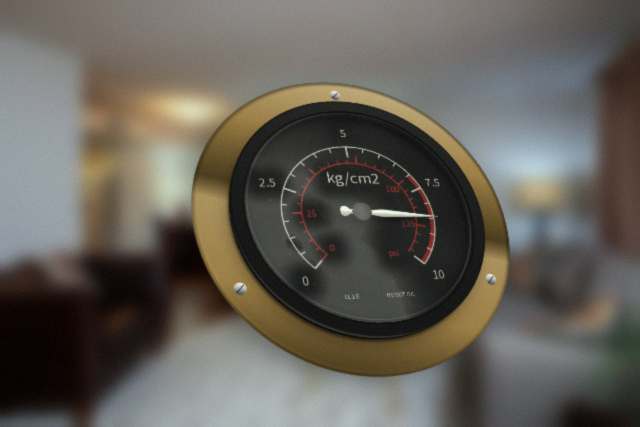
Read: 8.5 (kg/cm²)
